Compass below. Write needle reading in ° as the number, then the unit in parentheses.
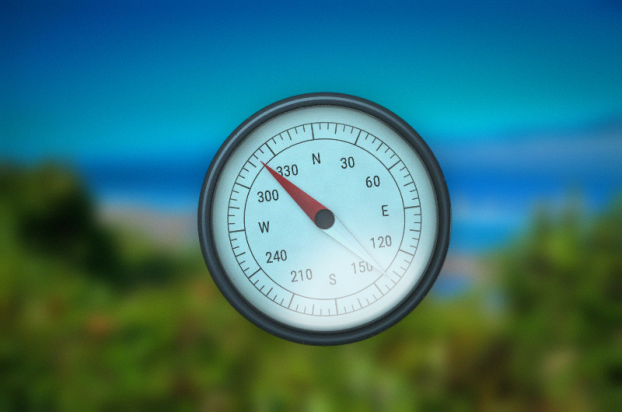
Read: 320 (°)
